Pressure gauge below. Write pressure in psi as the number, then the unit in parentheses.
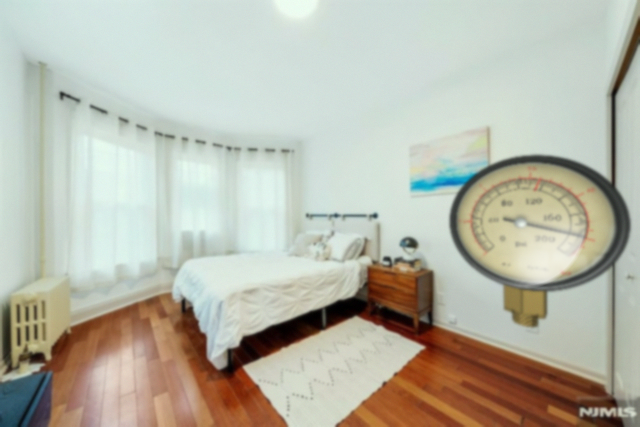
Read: 180 (psi)
